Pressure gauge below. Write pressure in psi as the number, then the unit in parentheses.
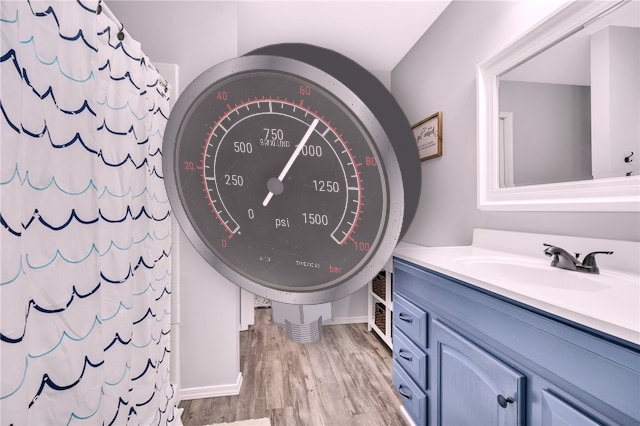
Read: 950 (psi)
